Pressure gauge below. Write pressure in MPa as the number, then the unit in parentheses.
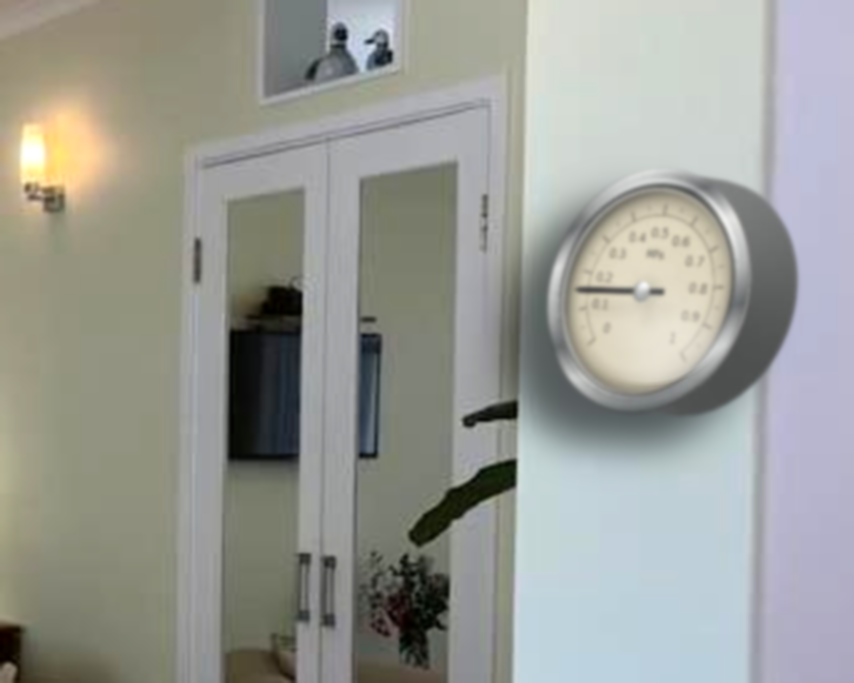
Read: 0.15 (MPa)
